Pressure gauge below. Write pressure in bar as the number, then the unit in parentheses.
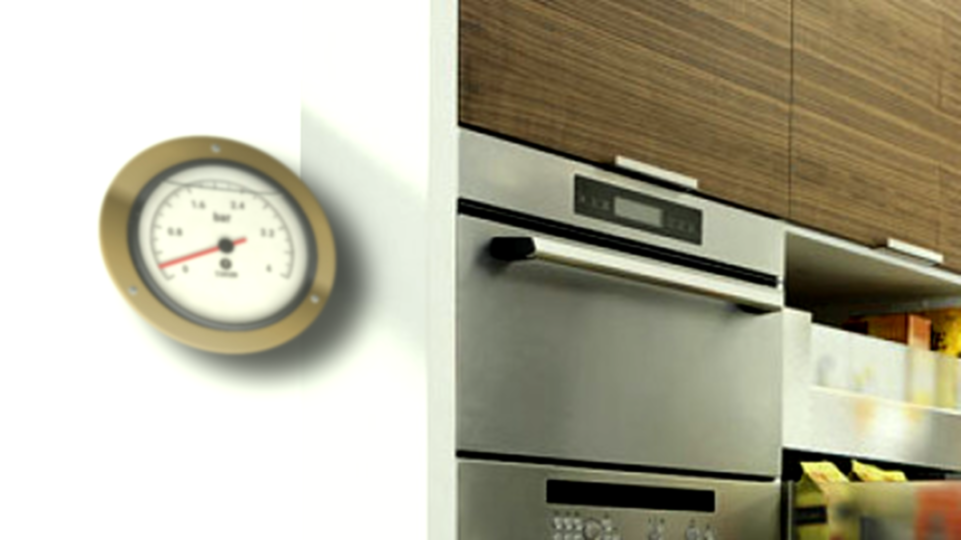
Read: 0.2 (bar)
